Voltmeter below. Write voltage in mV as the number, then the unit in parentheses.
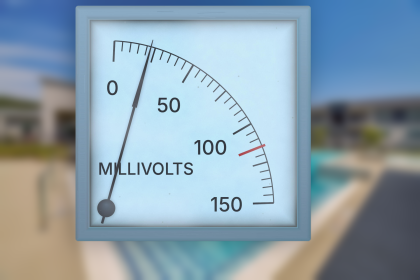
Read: 22.5 (mV)
